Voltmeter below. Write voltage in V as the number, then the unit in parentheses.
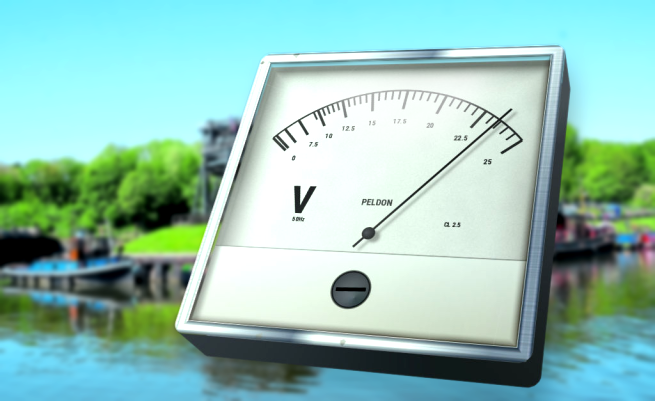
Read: 23.5 (V)
